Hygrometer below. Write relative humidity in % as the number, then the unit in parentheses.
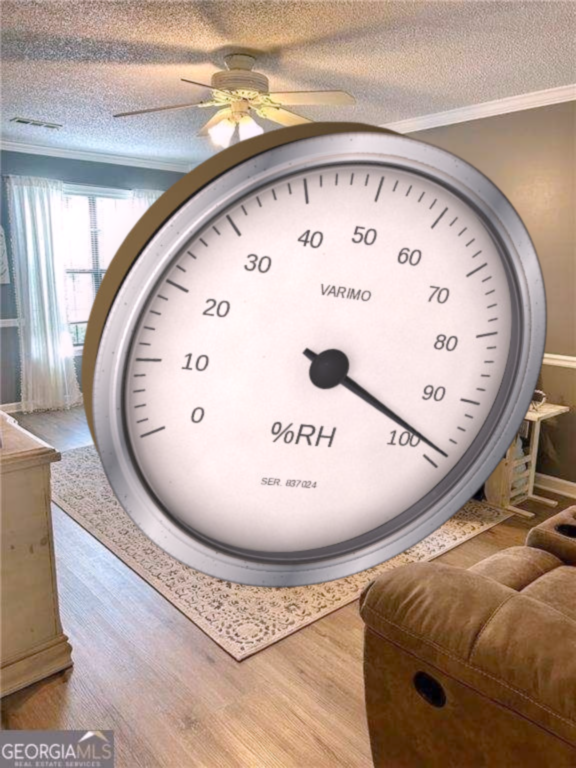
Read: 98 (%)
